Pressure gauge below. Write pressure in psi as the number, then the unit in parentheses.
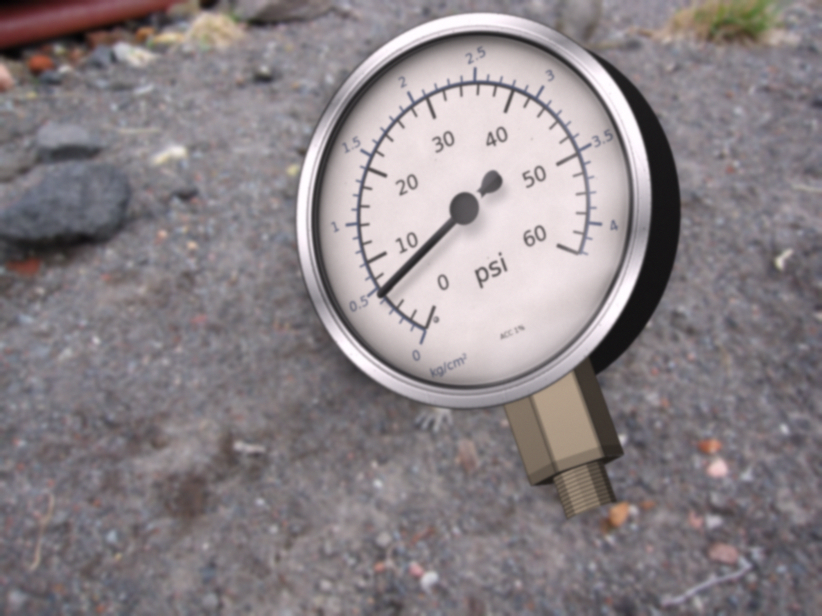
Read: 6 (psi)
